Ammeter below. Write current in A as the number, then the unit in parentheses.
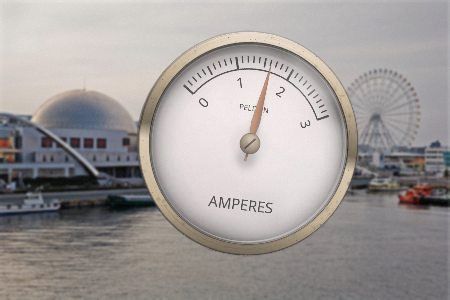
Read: 1.6 (A)
